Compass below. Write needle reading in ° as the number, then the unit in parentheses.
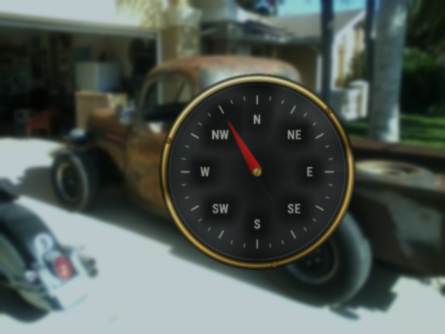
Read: 330 (°)
